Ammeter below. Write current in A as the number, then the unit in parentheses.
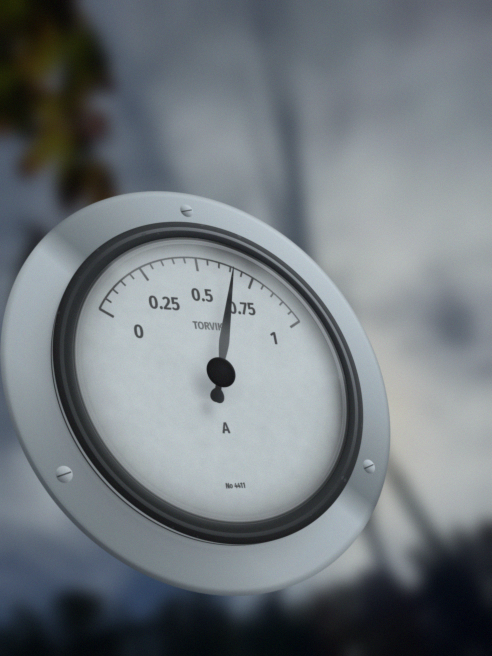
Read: 0.65 (A)
